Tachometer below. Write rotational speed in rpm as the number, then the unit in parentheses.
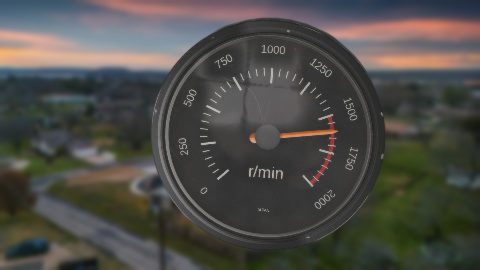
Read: 1600 (rpm)
